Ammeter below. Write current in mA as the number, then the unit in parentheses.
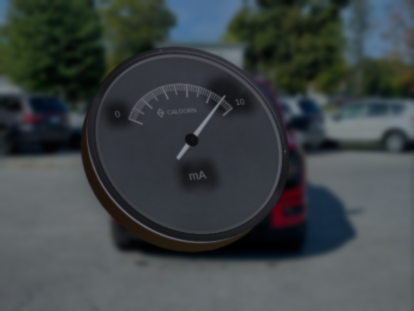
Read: 9 (mA)
